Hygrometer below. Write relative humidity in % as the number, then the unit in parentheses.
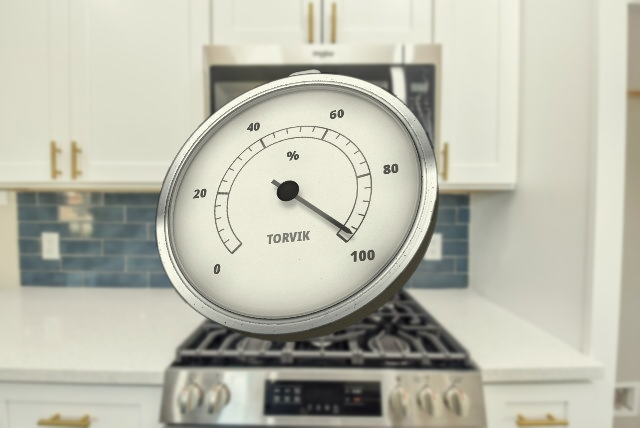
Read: 98 (%)
